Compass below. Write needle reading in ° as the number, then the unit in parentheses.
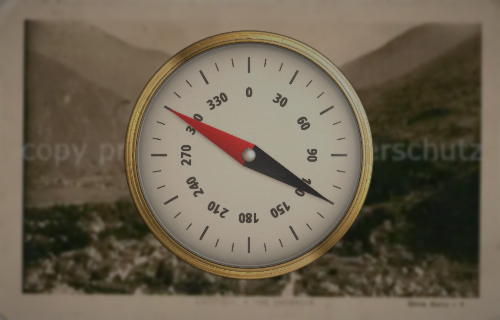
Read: 300 (°)
